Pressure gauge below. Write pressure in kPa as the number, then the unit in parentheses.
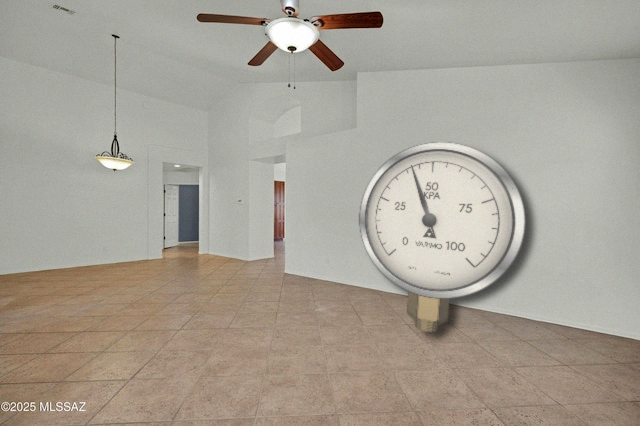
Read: 42.5 (kPa)
